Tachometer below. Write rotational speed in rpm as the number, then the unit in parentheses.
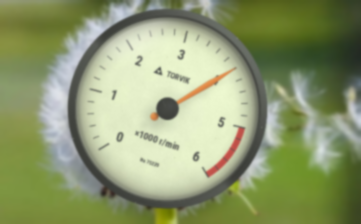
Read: 4000 (rpm)
